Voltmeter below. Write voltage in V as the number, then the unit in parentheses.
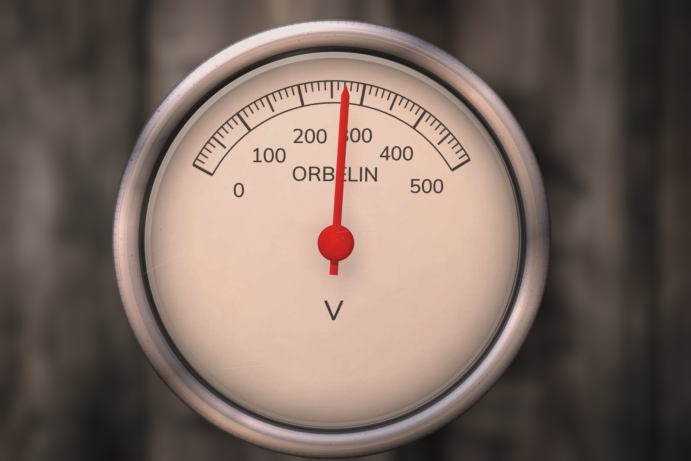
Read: 270 (V)
